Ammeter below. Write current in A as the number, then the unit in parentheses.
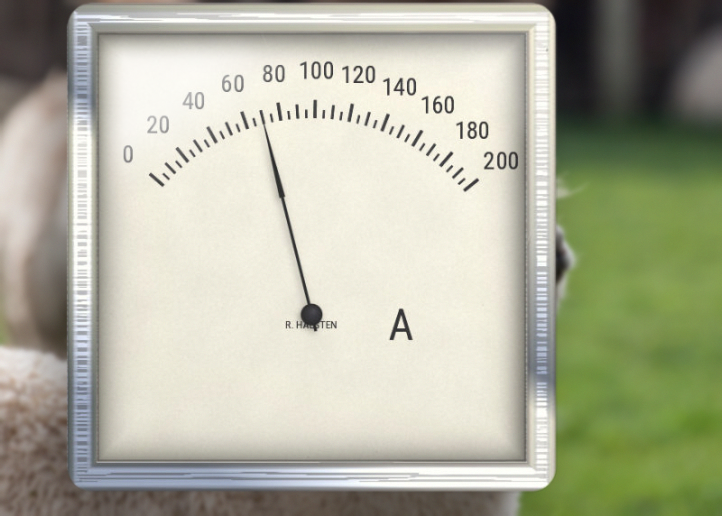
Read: 70 (A)
